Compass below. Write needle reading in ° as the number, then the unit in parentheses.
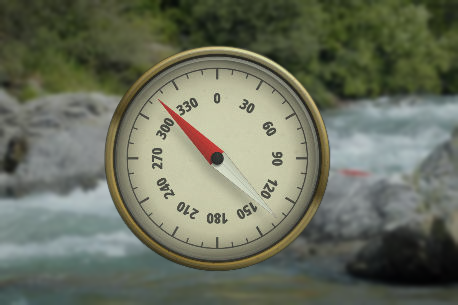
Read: 315 (°)
